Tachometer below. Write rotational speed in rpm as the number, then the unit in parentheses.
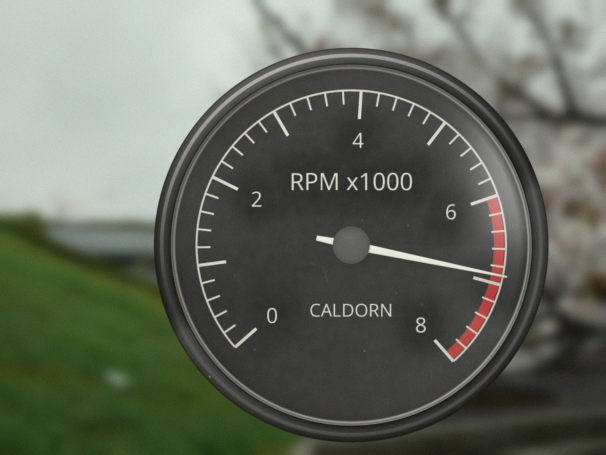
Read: 6900 (rpm)
